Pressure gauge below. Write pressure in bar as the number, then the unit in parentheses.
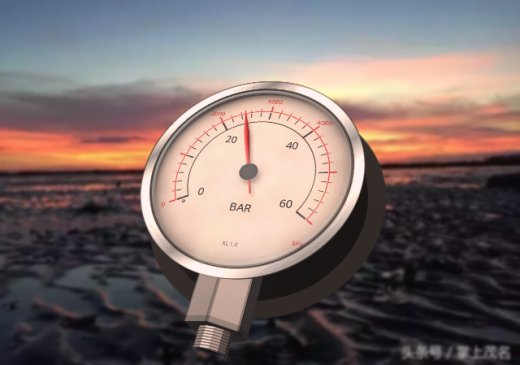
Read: 25 (bar)
